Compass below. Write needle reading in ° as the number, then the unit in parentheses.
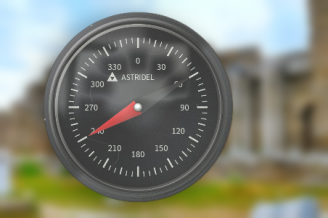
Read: 240 (°)
